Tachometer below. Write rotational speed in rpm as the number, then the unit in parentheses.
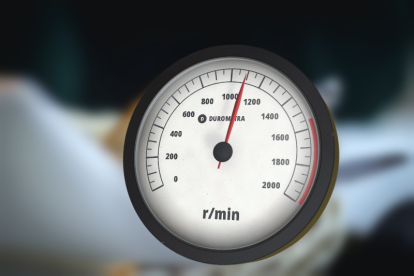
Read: 1100 (rpm)
